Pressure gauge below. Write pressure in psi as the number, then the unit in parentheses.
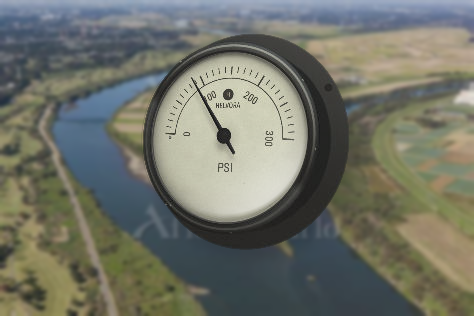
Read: 90 (psi)
